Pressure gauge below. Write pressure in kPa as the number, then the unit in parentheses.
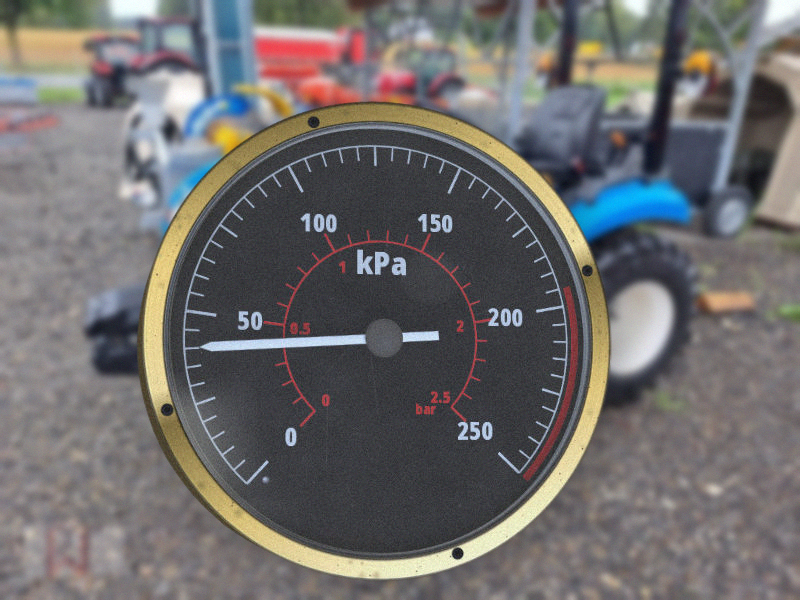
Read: 40 (kPa)
